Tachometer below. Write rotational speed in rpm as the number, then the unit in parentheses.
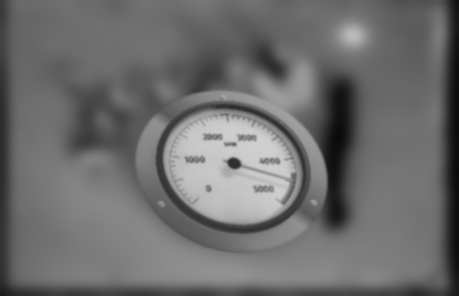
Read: 4500 (rpm)
